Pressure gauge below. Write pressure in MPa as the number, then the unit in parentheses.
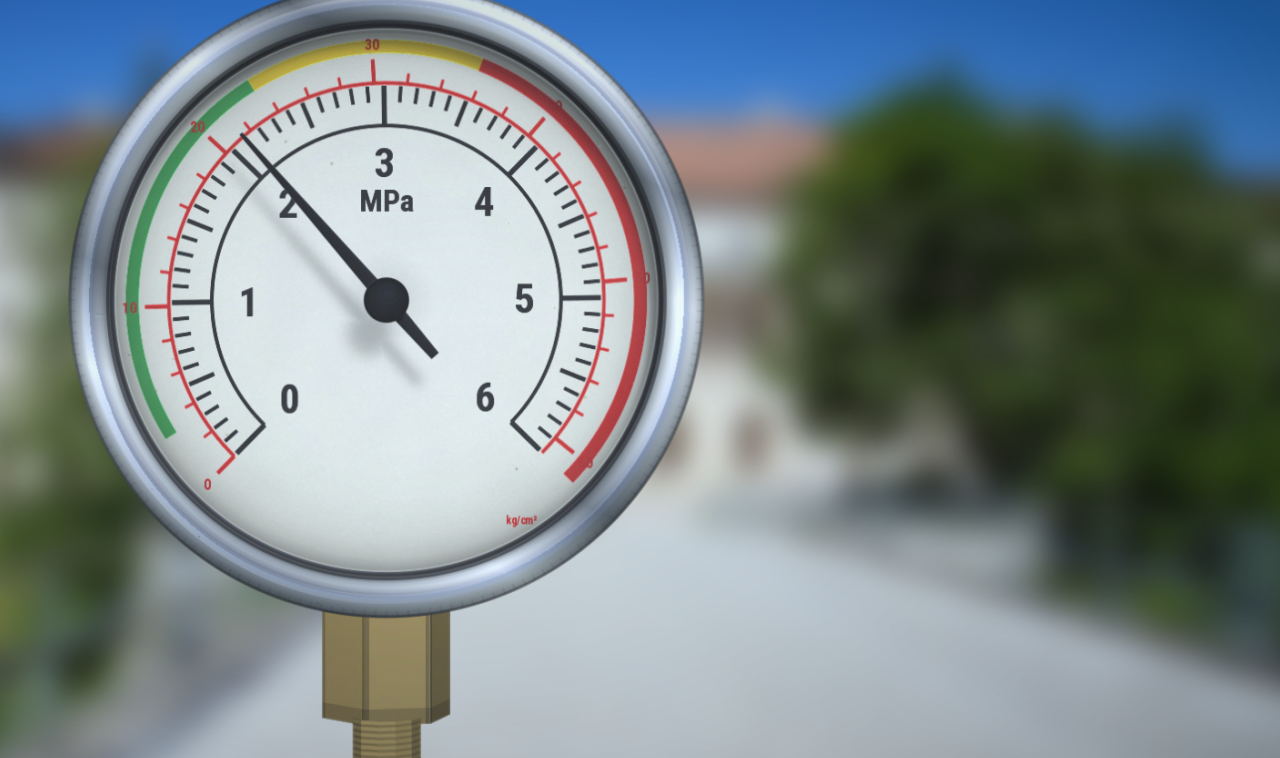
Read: 2.1 (MPa)
